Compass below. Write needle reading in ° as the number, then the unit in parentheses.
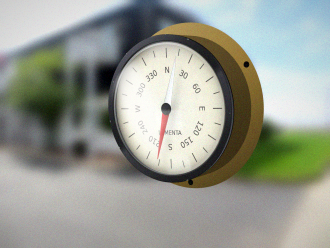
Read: 195 (°)
